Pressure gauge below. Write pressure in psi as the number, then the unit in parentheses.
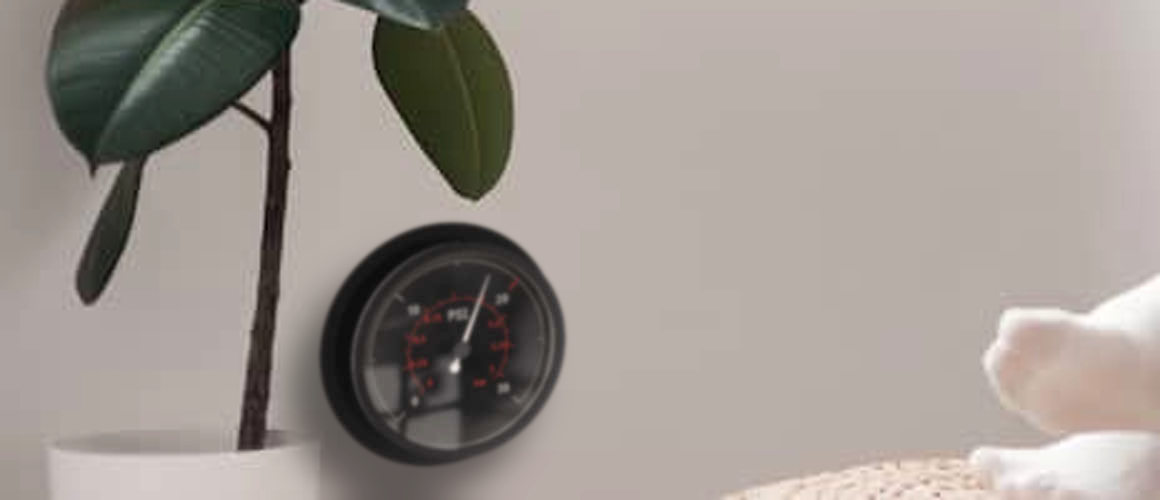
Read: 17.5 (psi)
